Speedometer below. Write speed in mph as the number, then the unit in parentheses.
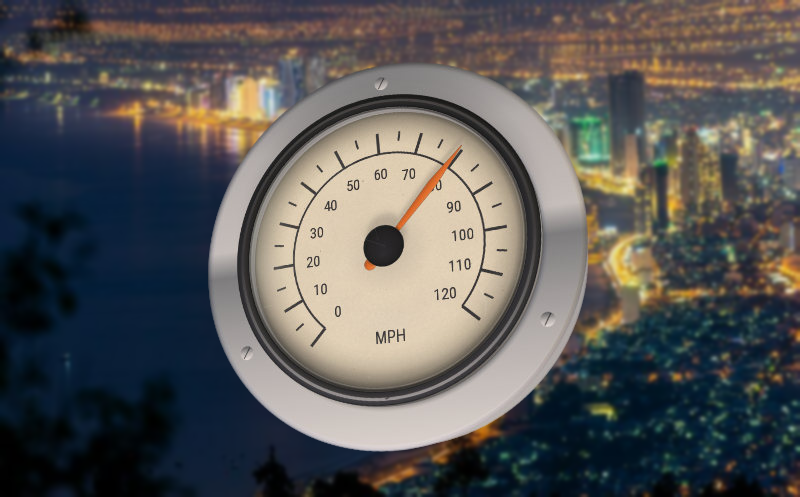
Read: 80 (mph)
